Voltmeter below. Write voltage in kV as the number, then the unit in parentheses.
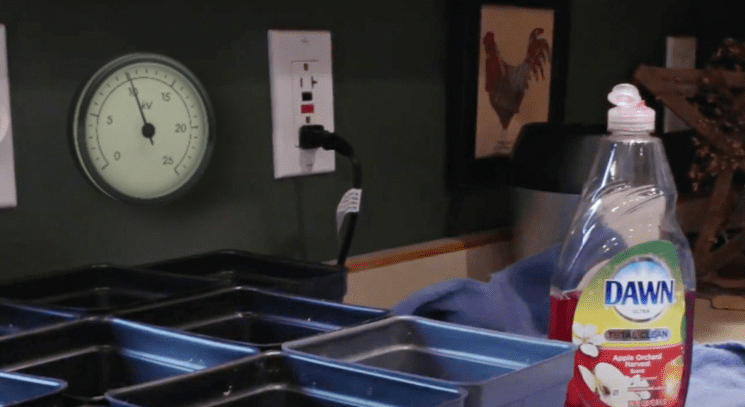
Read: 10 (kV)
